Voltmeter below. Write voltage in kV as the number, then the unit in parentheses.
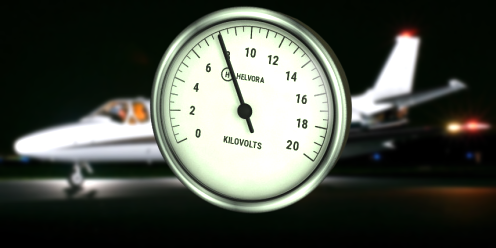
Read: 8 (kV)
